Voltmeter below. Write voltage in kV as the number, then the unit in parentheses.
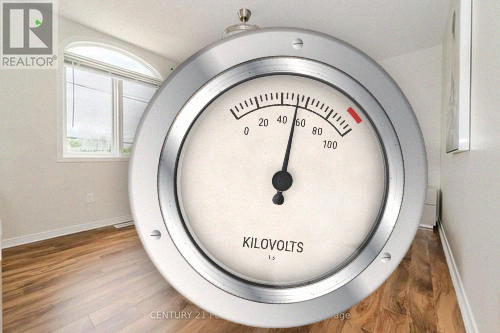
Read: 52 (kV)
